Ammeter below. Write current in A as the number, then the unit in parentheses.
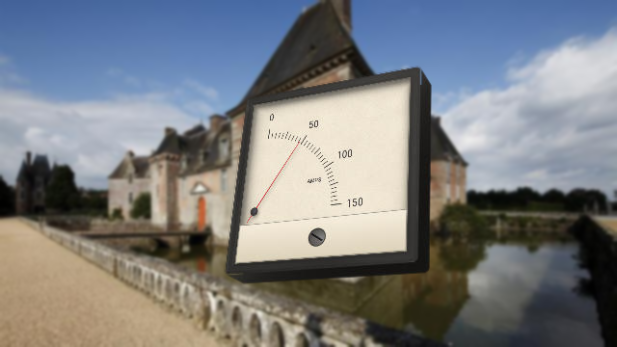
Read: 50 (A)
